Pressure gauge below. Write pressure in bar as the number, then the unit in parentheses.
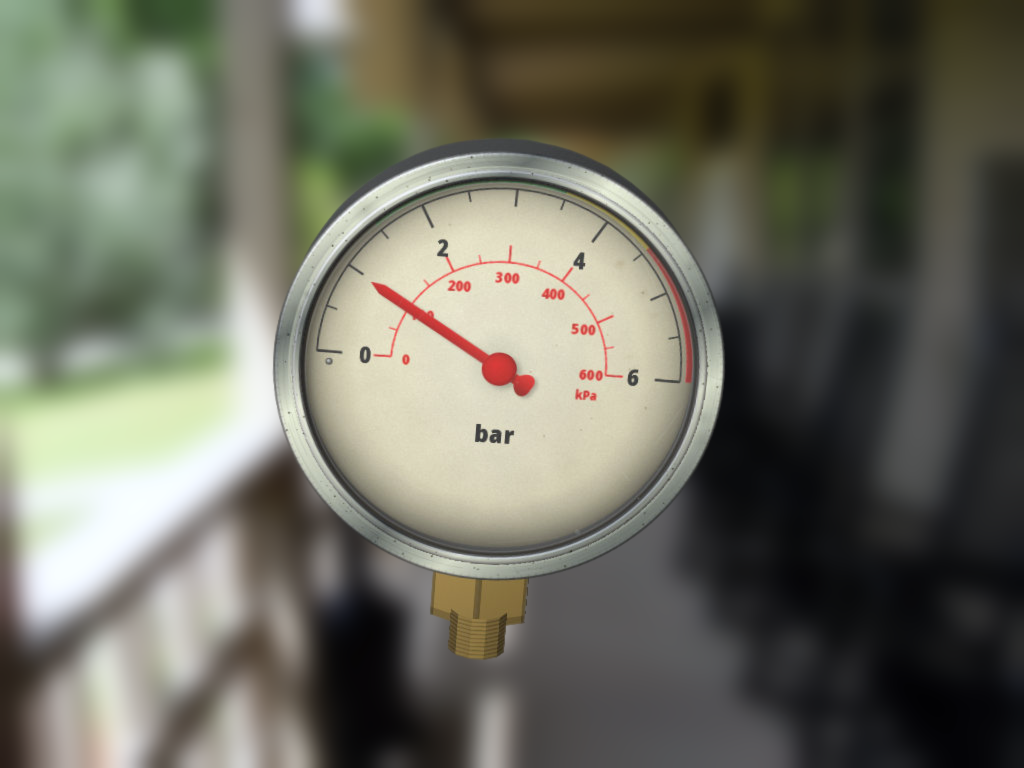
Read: 1 (bar)
